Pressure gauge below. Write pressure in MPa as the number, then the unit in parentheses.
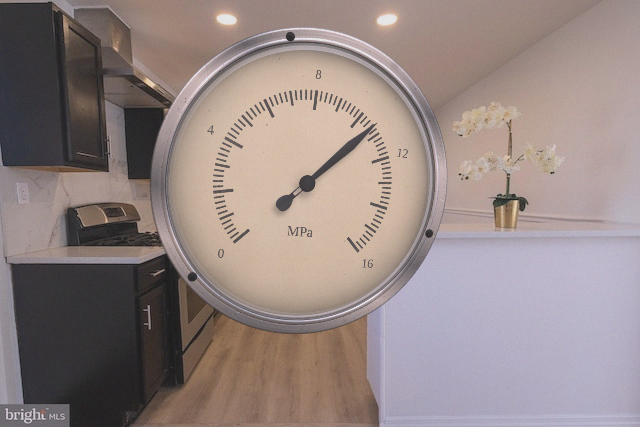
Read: 10.6 (MPa)
